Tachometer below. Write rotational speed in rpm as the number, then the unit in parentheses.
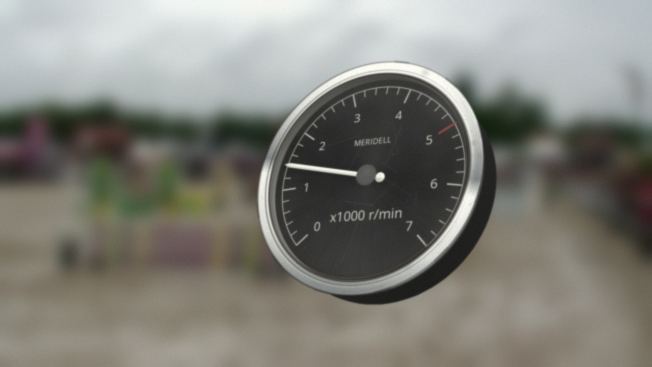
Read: 1400 (rpm)
